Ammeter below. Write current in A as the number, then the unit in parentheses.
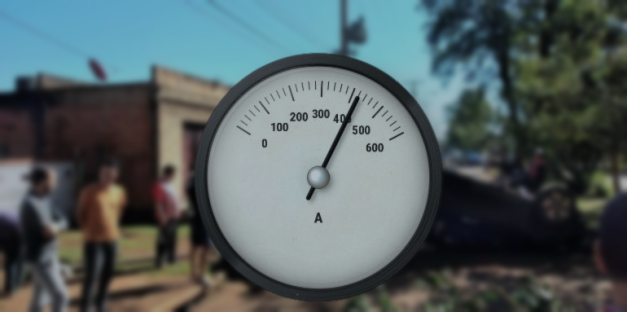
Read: 420 (A)
